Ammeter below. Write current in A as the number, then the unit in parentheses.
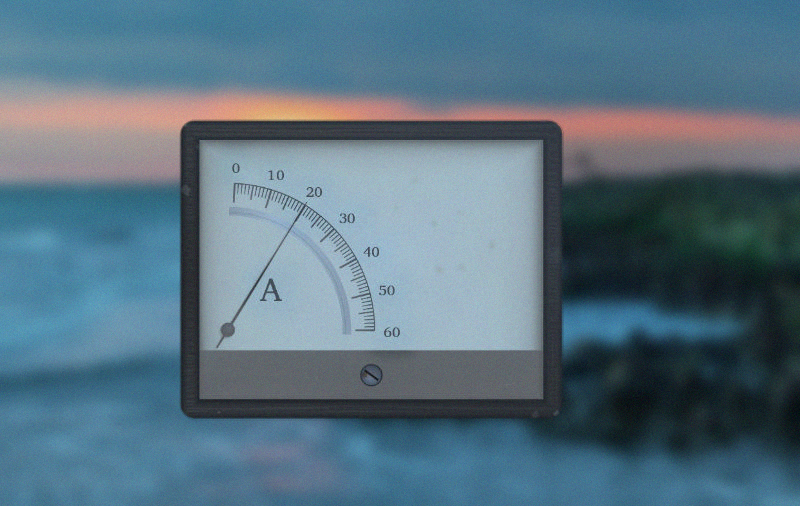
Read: 20 (A)
